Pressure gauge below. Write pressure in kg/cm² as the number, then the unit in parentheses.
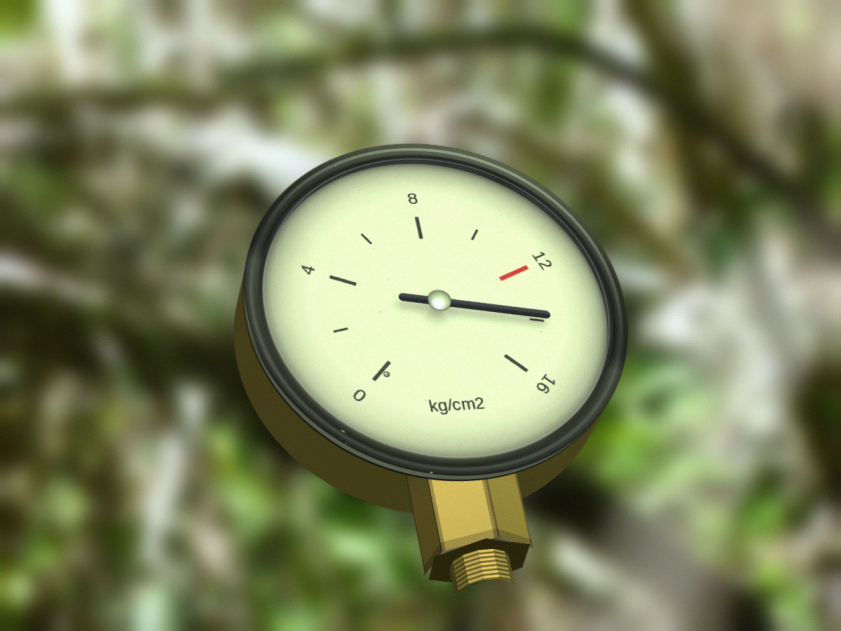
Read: 14 (kg/cm²)
